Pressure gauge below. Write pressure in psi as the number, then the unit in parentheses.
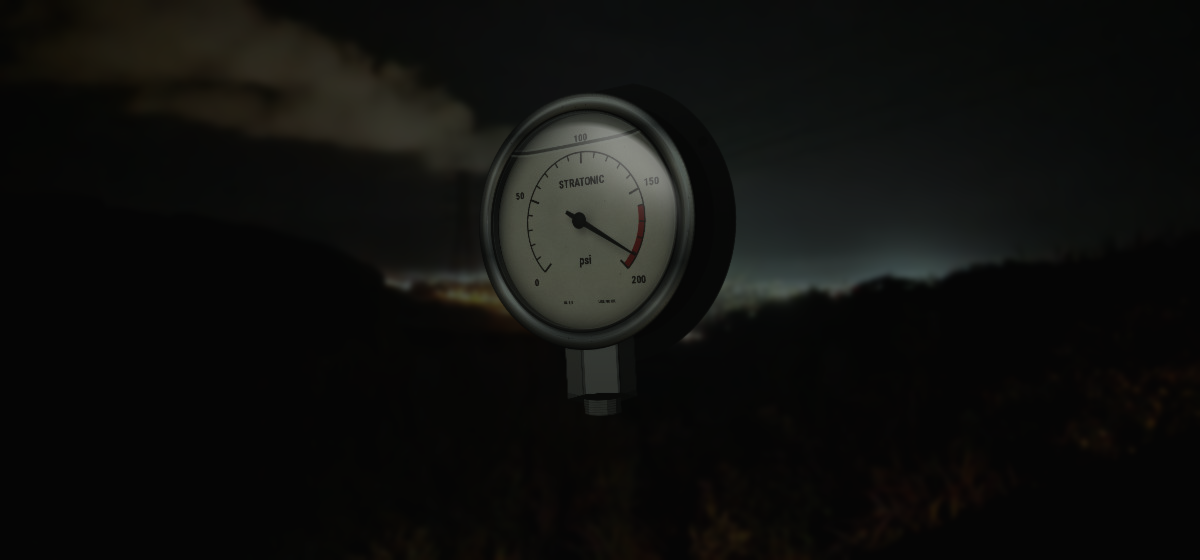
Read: 190 (psi)
